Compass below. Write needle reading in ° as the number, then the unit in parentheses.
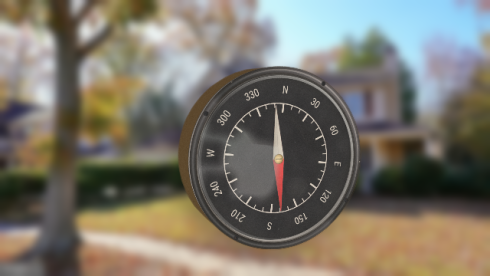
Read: 170 (°)
